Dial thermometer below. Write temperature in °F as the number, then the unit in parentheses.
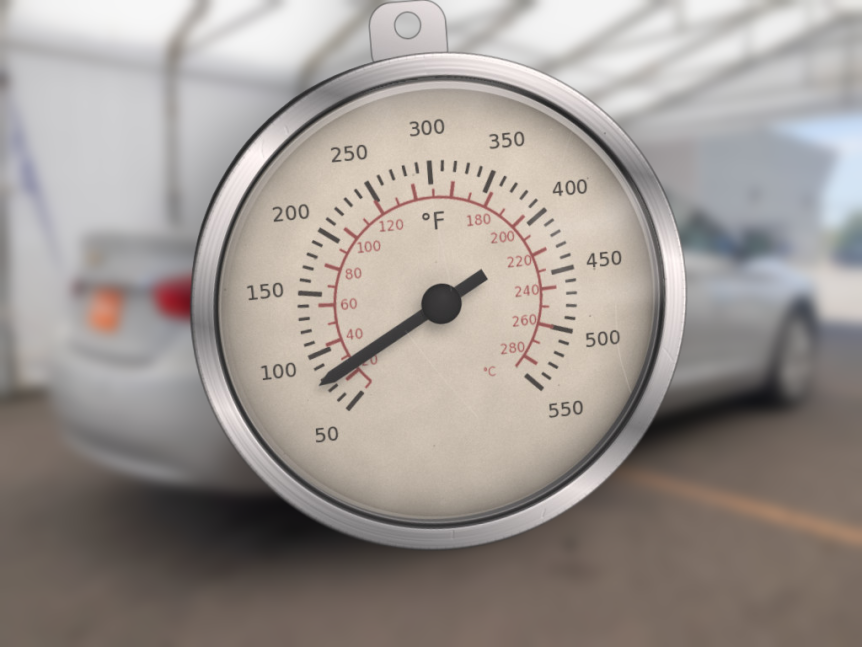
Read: 80 (°F)
